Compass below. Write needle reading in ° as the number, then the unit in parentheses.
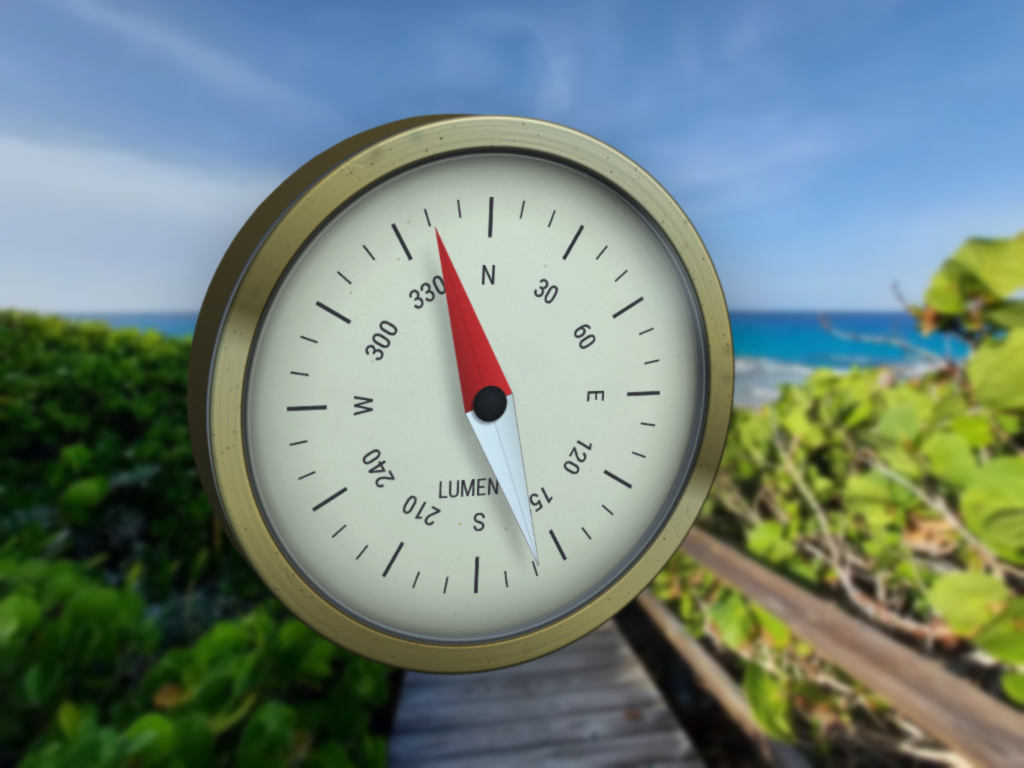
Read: 340 (°)
